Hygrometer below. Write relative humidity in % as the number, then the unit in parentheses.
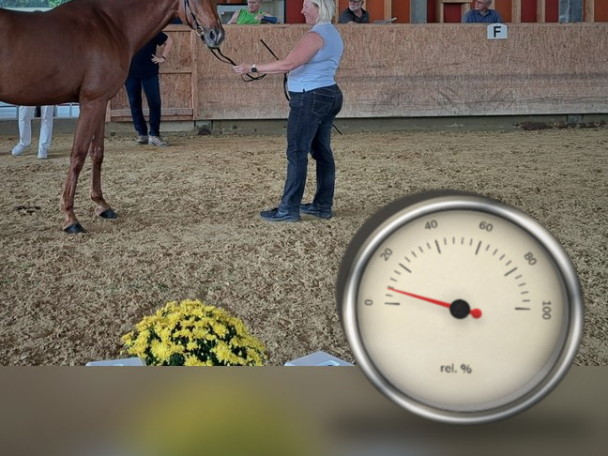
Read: 8 (%)
